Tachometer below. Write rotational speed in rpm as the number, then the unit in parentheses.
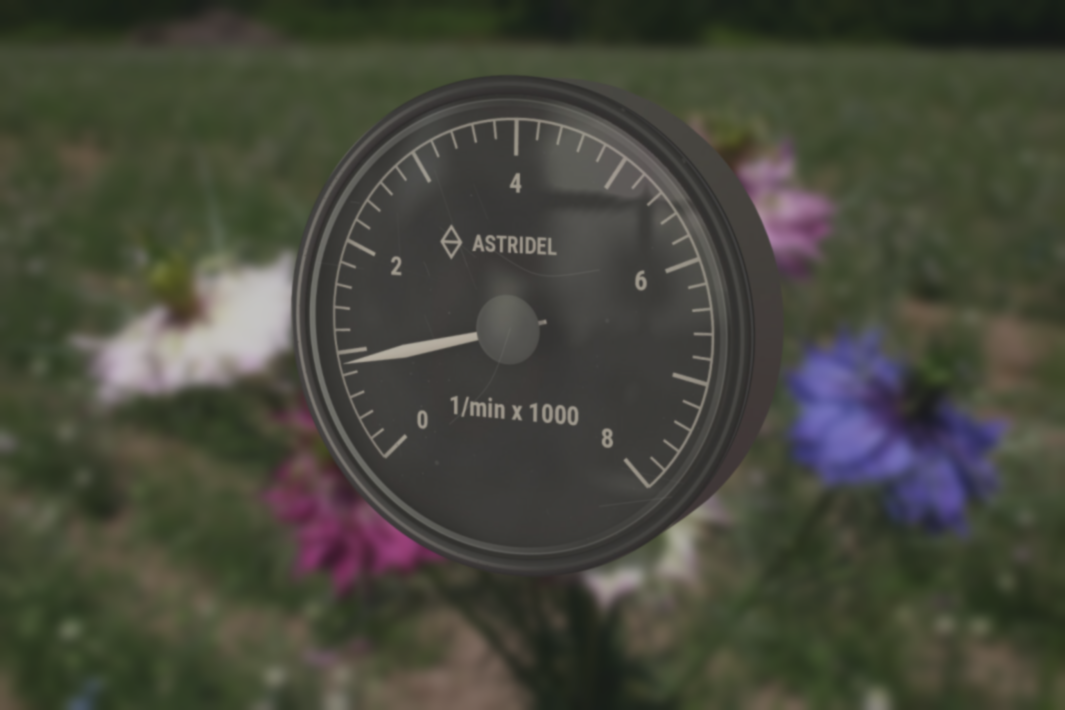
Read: 900 (rpm)
